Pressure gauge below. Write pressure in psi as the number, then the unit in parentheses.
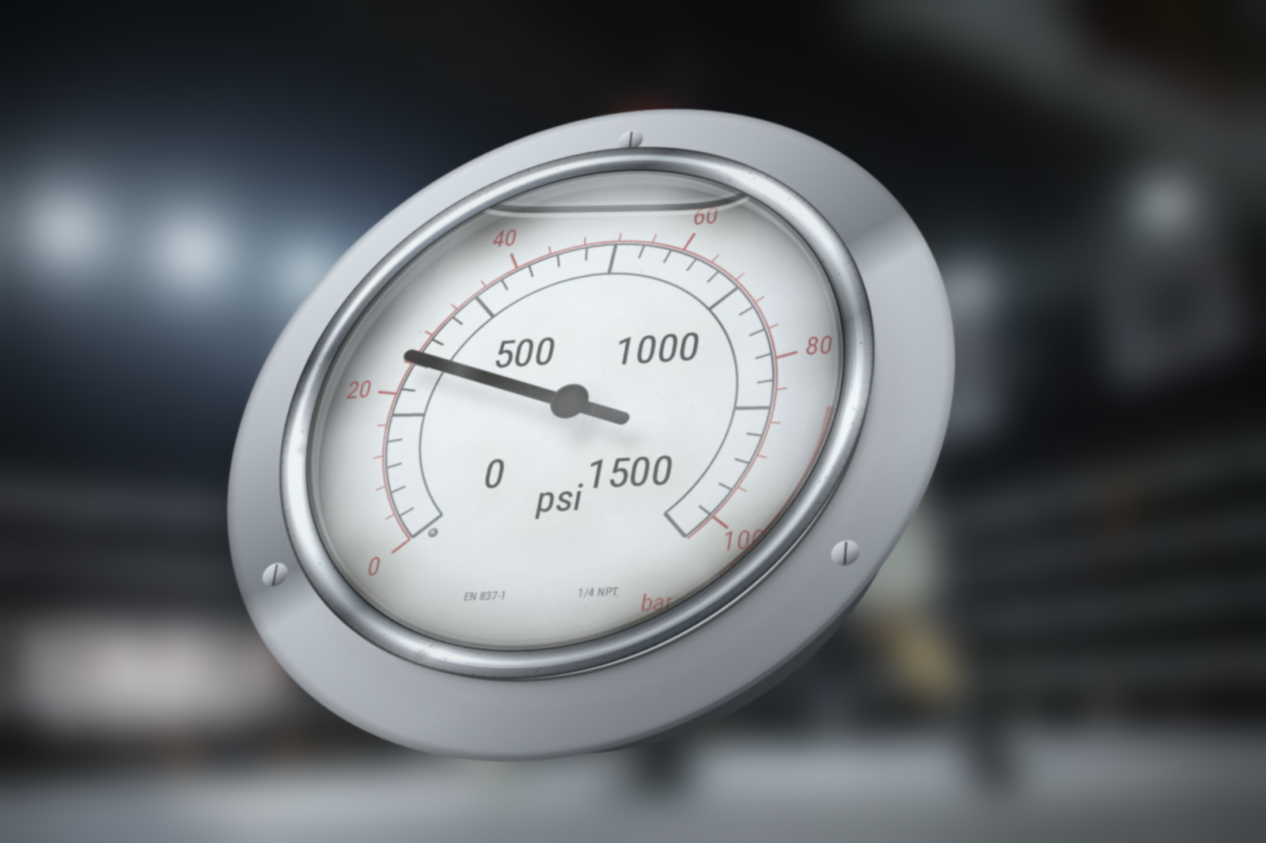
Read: 350 (psi)
